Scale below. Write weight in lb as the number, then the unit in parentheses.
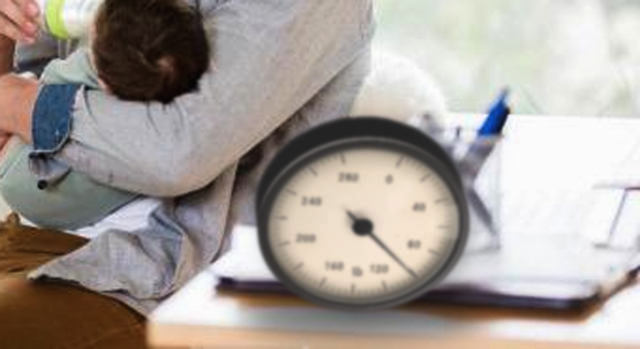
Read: 100 (lb)
